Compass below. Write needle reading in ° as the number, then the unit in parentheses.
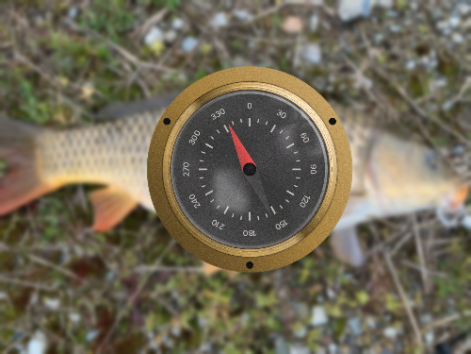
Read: 335 (°)
